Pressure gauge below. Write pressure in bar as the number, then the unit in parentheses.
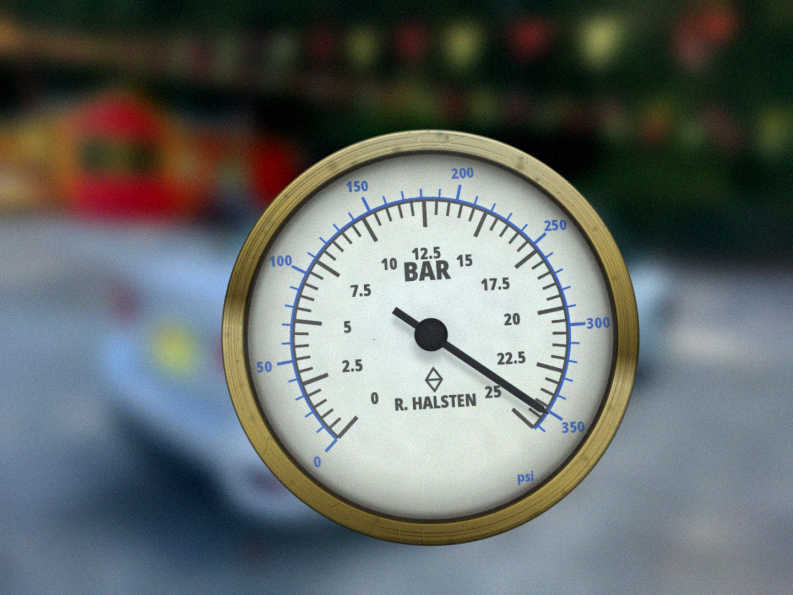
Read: 24.25 (bar)
